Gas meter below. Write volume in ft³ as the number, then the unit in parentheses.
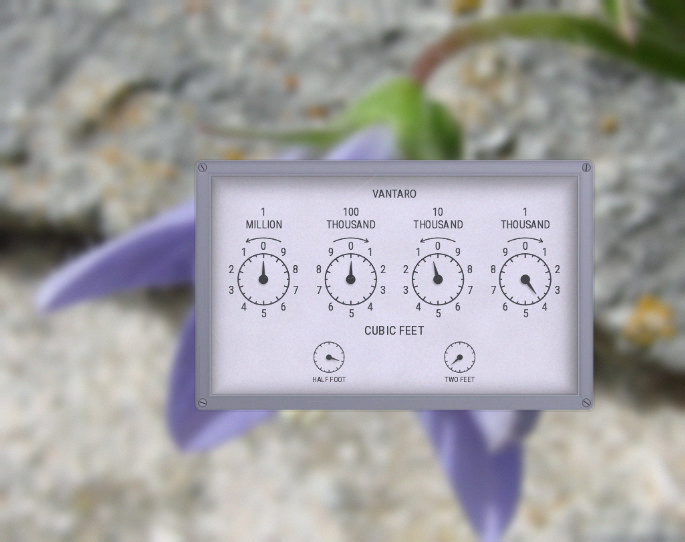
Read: 400 (ft³)
